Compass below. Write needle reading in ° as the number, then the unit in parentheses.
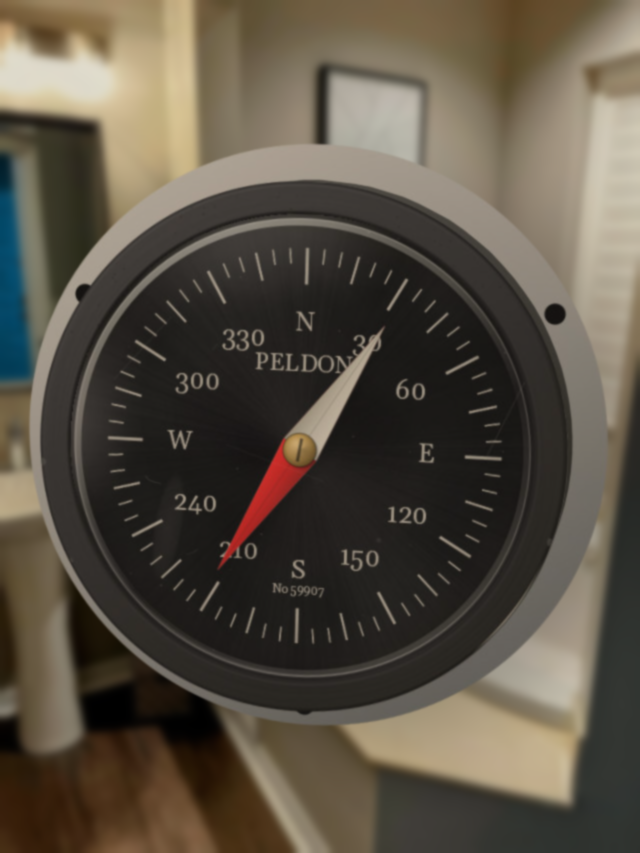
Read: 212.5 (°)
